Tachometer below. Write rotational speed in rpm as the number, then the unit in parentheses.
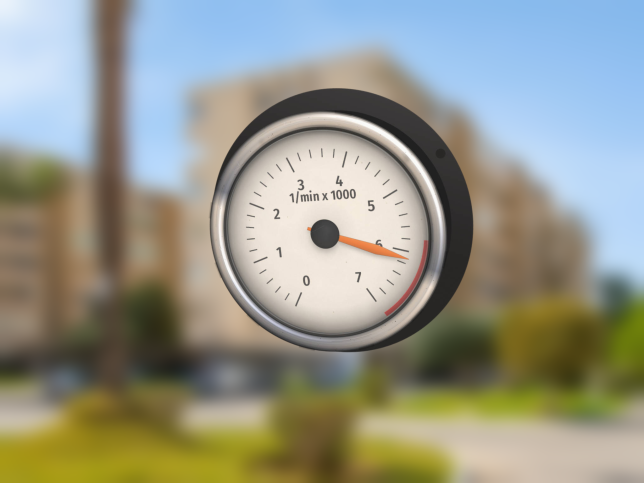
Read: 6100 (rpm)
